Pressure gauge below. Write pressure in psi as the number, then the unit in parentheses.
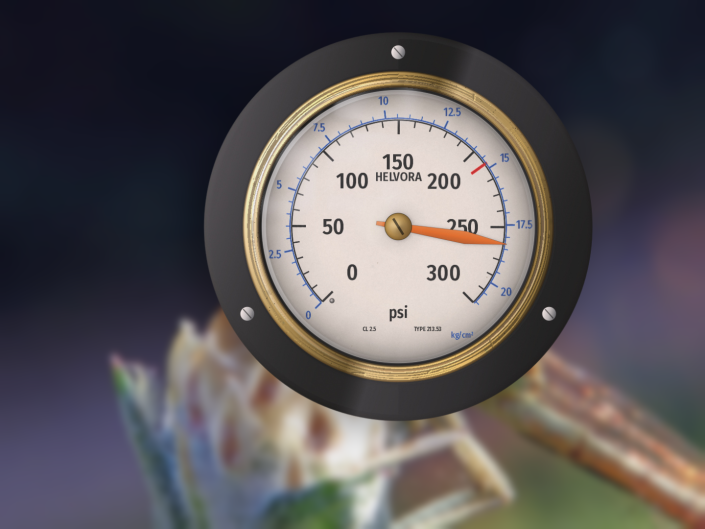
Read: 260 (psi)
